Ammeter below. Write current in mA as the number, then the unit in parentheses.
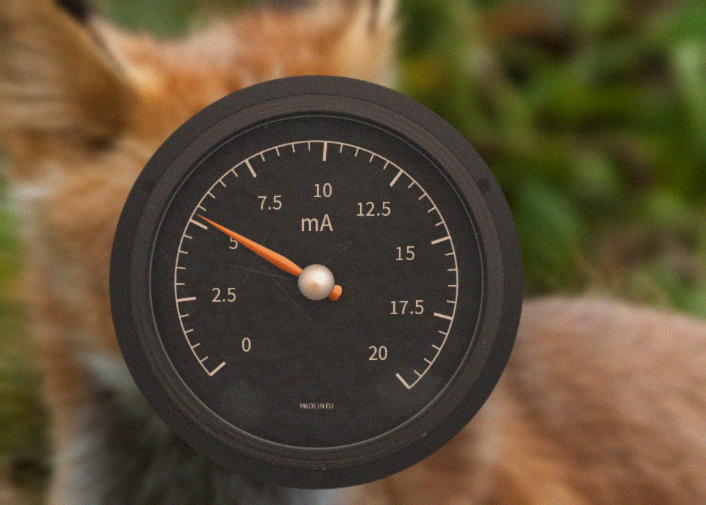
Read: 5.25 (mA)
